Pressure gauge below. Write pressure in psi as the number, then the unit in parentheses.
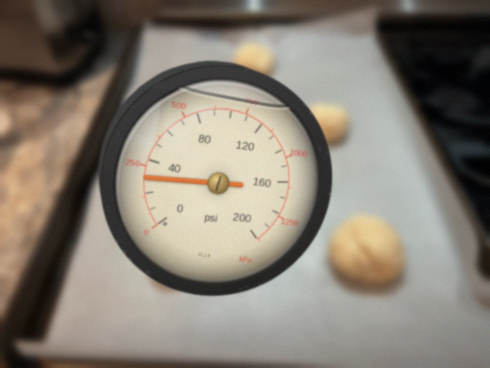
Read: 30 (psi)
